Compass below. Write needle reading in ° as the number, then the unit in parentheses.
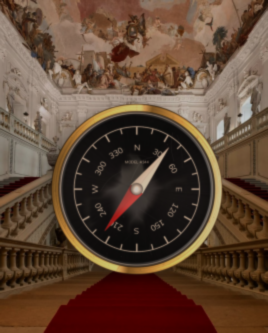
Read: 217.5 (°)
